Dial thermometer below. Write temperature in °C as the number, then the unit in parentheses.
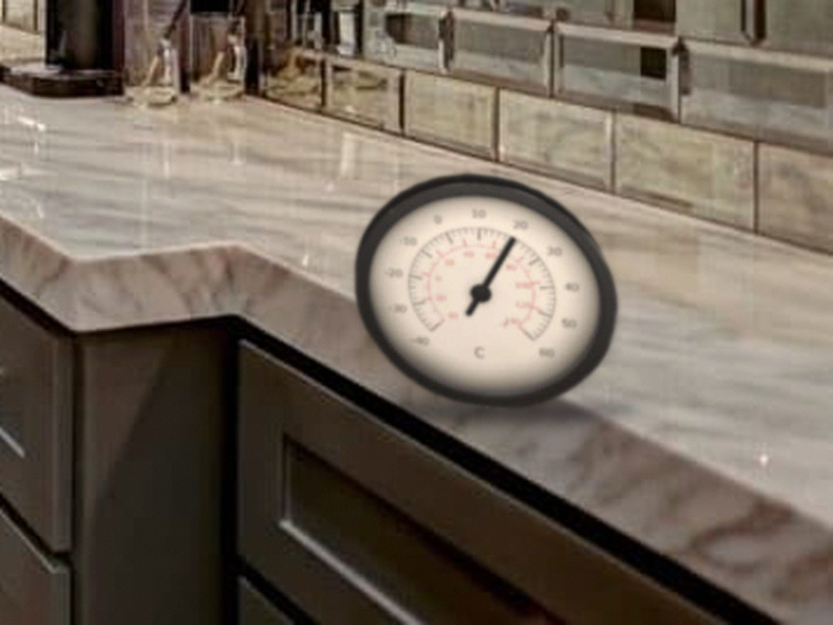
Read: 20 (°C)
